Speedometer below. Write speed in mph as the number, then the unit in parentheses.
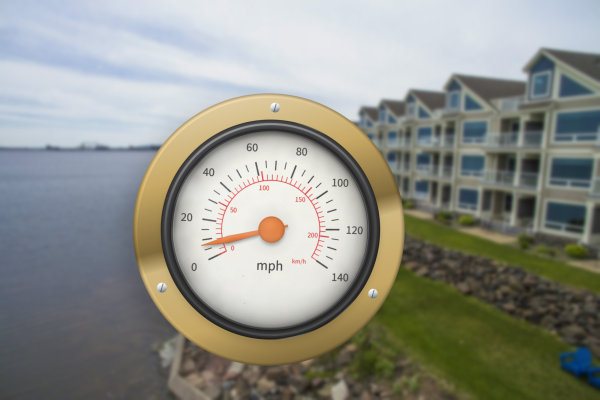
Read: 7.5 (mph)
